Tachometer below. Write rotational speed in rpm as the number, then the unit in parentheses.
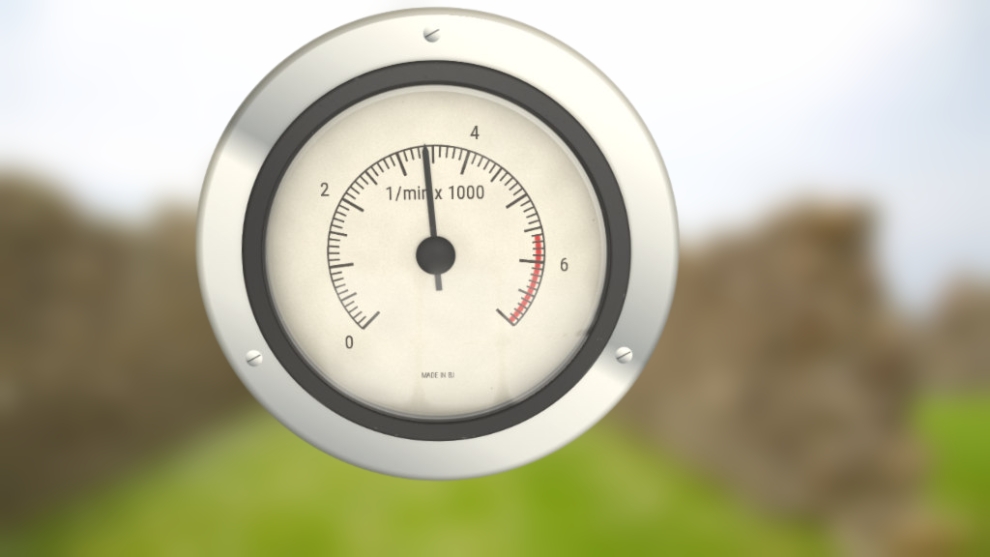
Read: 3400 (rpm)
